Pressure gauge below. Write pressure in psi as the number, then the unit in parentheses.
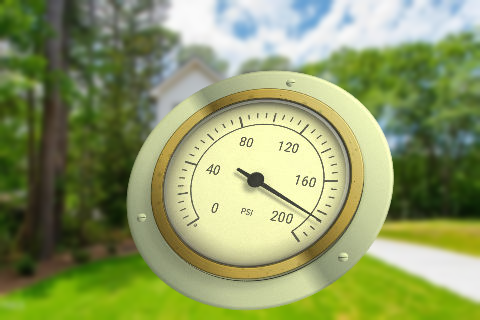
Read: 185 (psi)
